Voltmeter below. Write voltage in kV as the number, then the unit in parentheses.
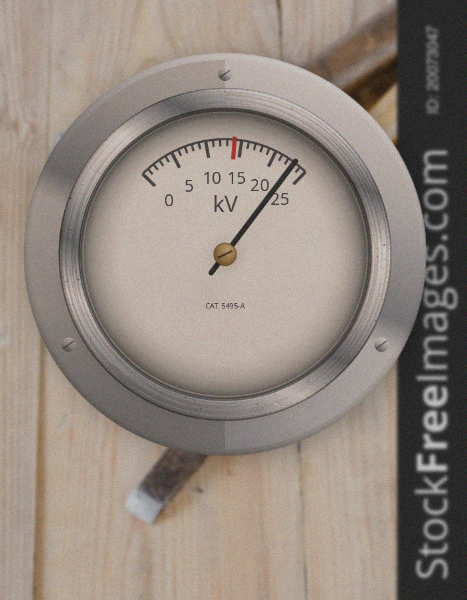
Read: 23 (kV)
